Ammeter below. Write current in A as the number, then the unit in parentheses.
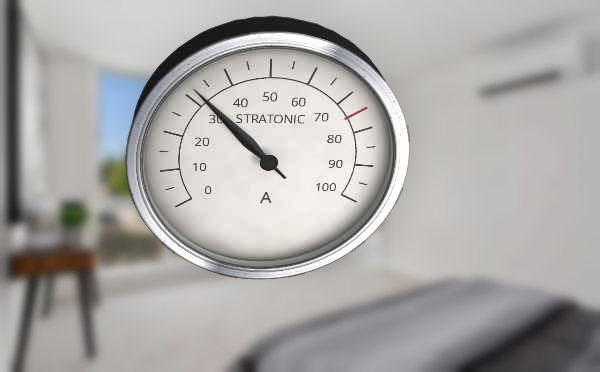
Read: 32.5 (A)
